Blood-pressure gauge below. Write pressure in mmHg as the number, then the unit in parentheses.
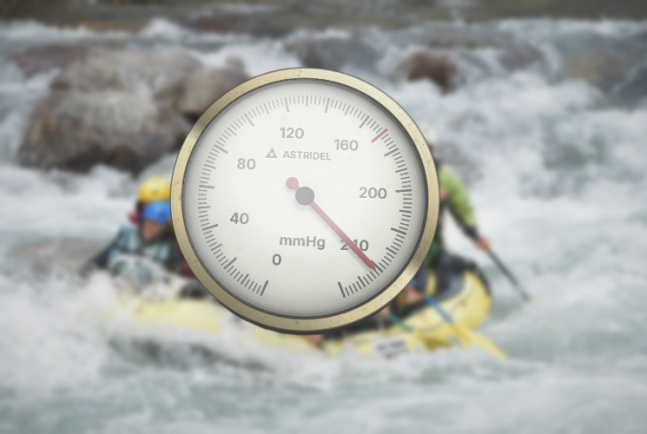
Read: 242 (mmHg)
